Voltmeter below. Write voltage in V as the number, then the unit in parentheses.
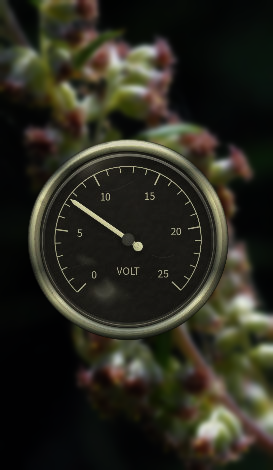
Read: 7.5 (V)
